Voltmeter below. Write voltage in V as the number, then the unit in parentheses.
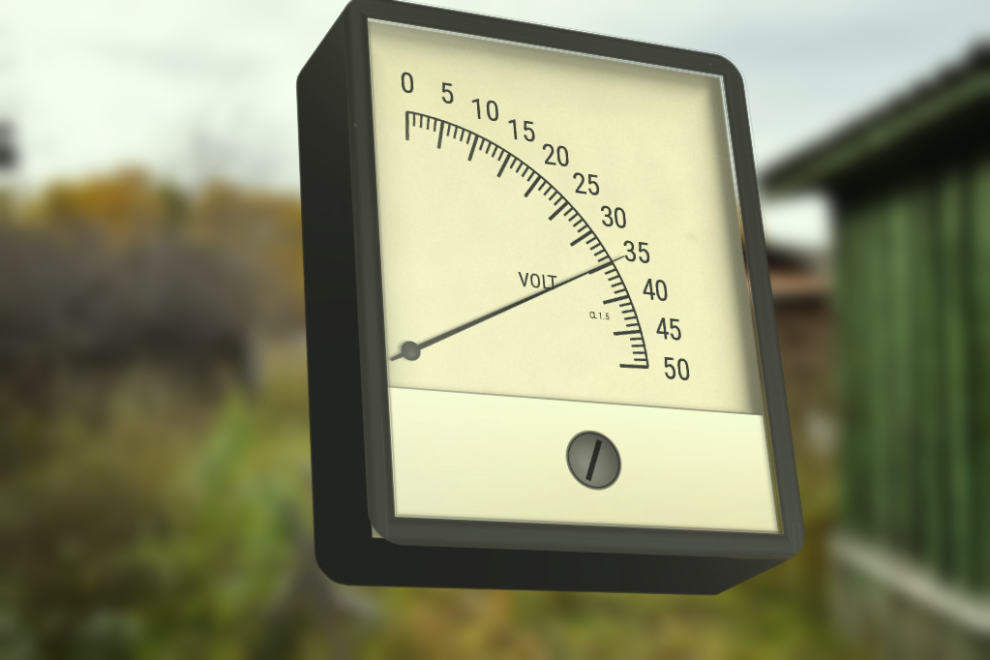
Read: 35 (V)
